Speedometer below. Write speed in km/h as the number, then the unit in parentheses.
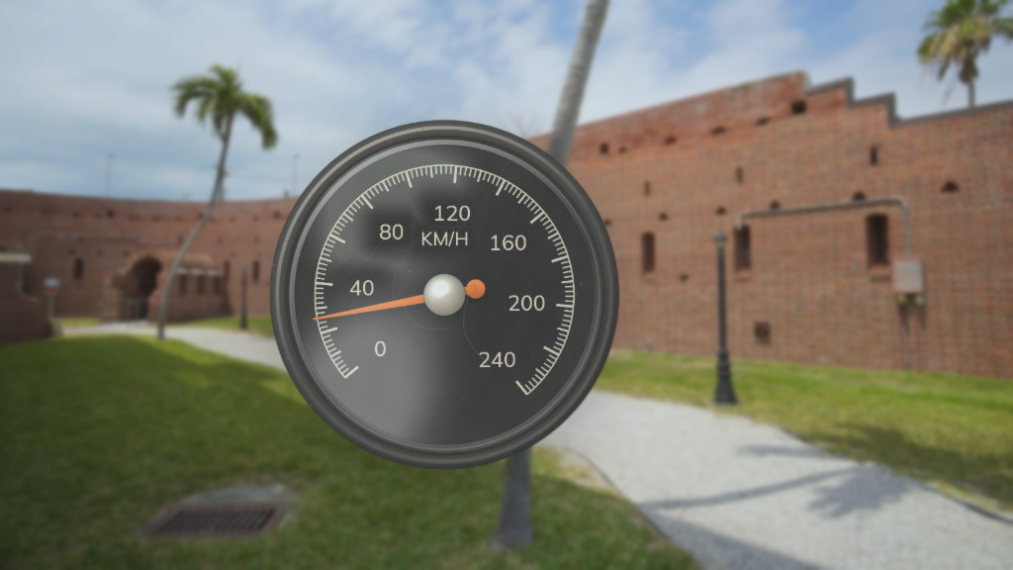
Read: 26 (km/h)
